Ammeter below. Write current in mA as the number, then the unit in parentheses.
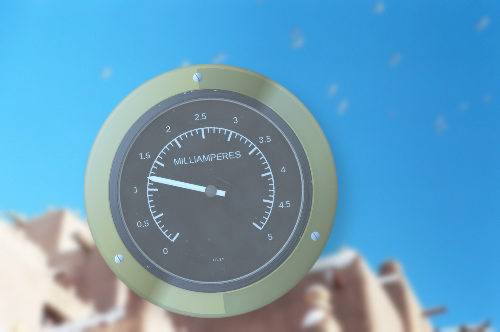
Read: 1.2 (mA)
